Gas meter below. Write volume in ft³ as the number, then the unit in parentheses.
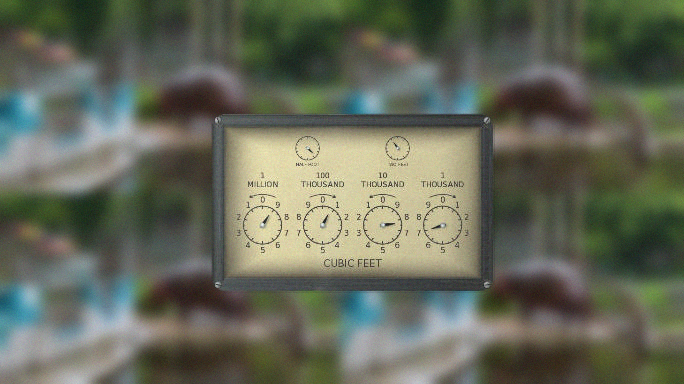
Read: 907700 (ft³)
